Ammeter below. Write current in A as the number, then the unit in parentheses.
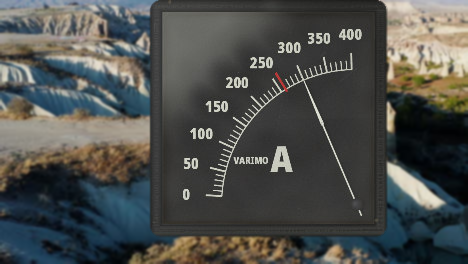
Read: 300 (A)
